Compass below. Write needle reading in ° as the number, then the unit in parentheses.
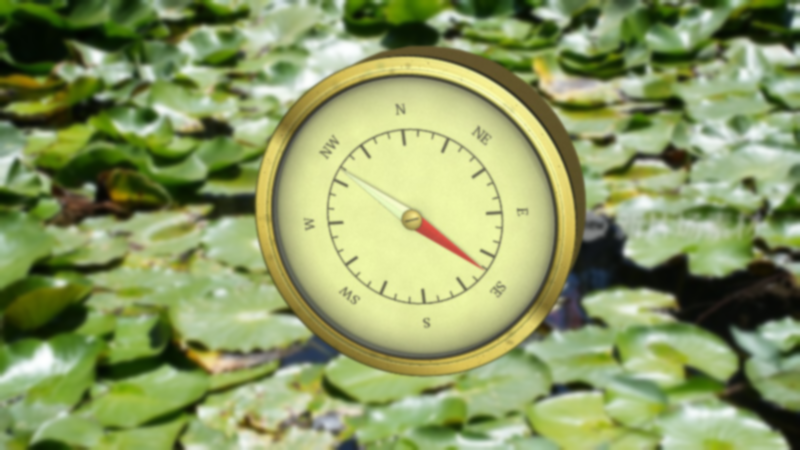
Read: 130 (°)
